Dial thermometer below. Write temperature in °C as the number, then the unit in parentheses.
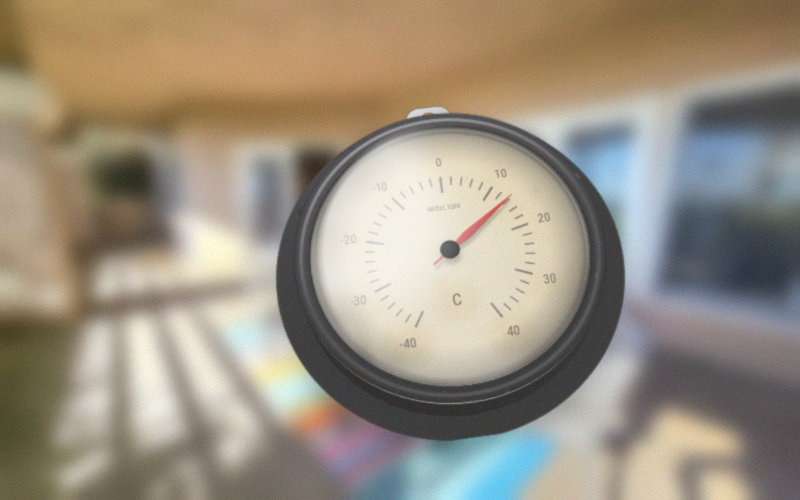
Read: 14 (°C)
